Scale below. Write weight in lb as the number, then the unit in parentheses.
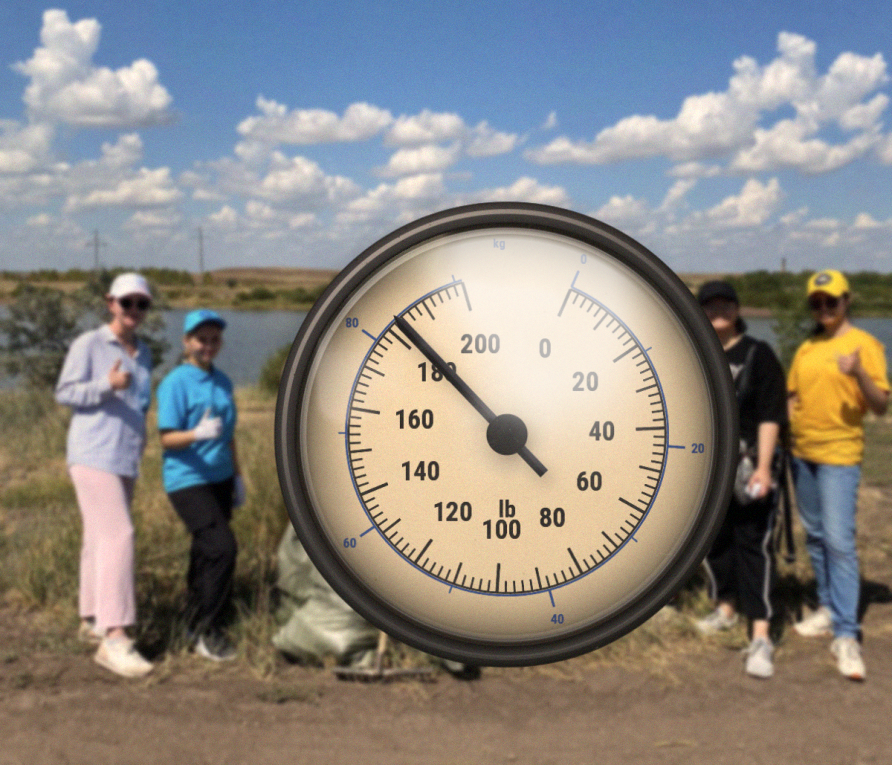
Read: 183 (lb)
